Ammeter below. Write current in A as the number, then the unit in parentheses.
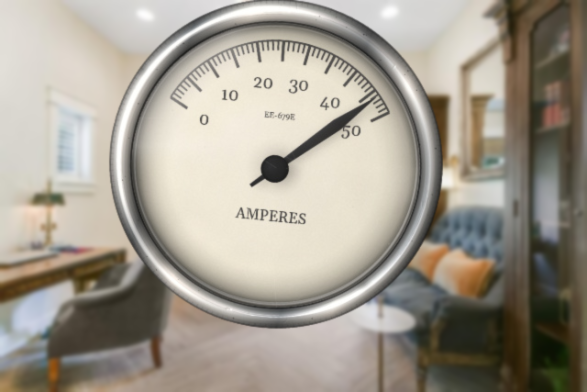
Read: 46 (A)
